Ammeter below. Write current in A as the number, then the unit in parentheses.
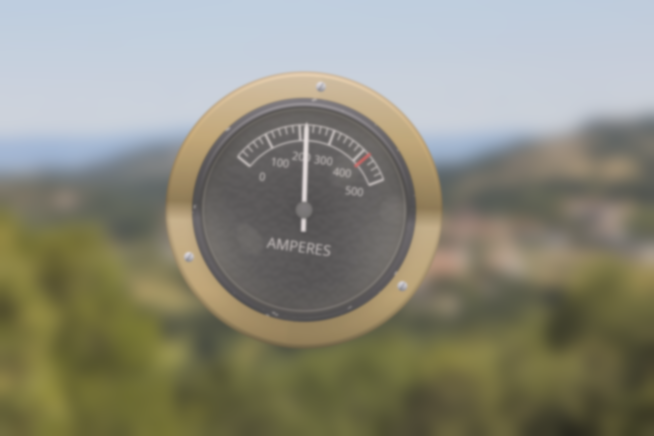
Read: 220 (A)
